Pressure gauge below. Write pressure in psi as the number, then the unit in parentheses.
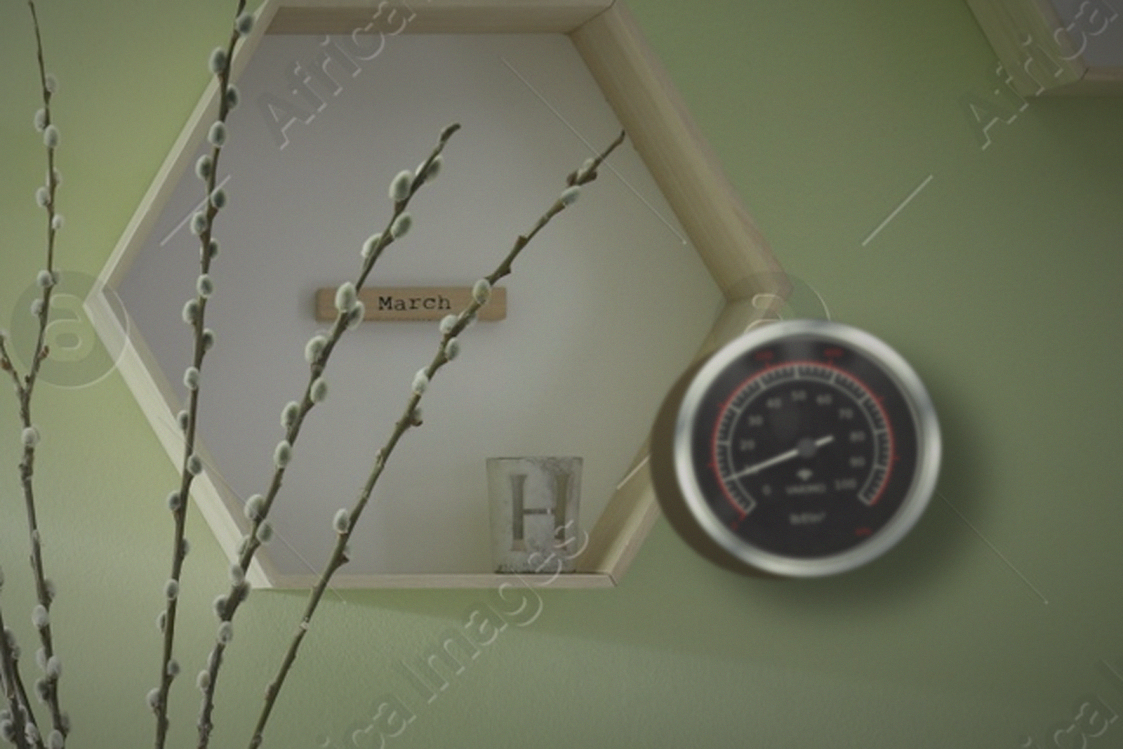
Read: 10 (psi)
